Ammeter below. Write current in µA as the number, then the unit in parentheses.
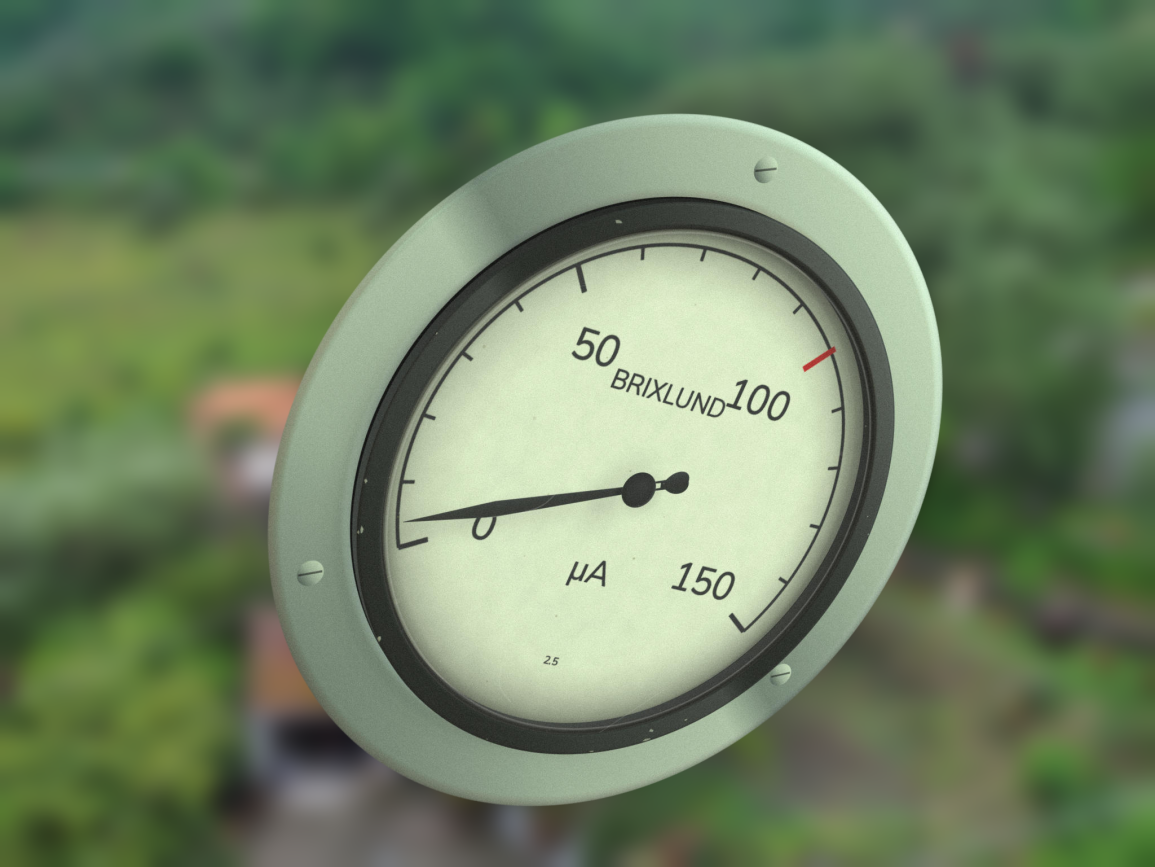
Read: 5 (µA)
